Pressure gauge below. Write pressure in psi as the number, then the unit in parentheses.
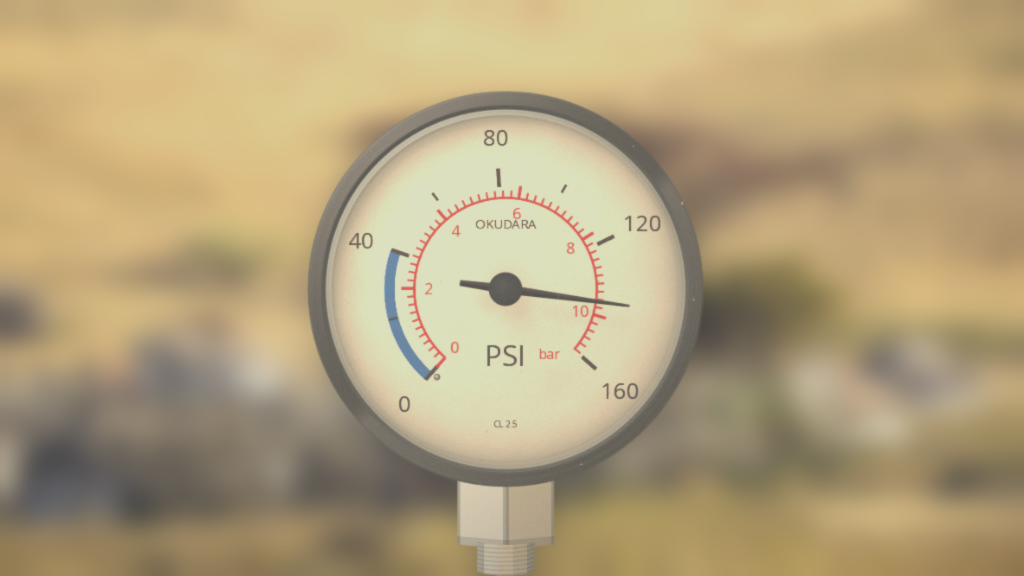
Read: 140 (psi)
